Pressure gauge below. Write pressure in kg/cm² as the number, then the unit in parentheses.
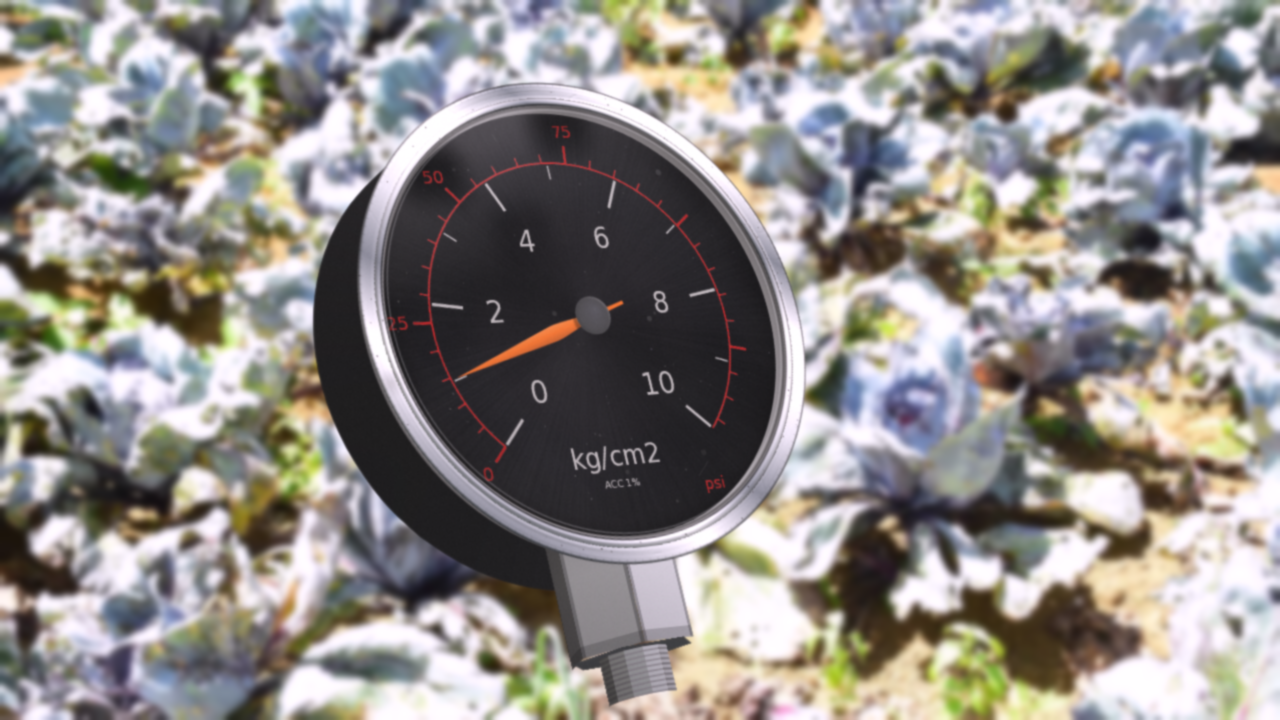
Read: 1 (kg/cm²)
